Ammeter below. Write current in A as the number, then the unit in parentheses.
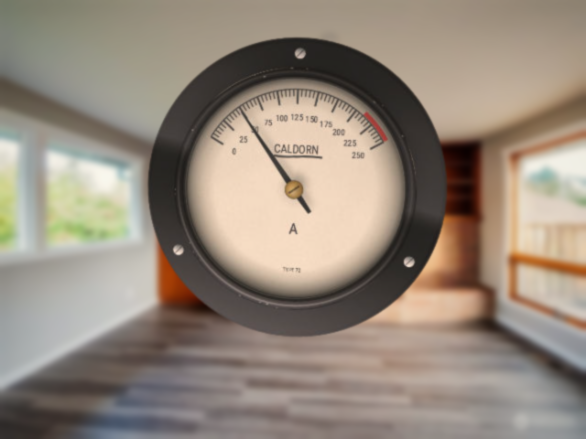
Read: 50 (A)
